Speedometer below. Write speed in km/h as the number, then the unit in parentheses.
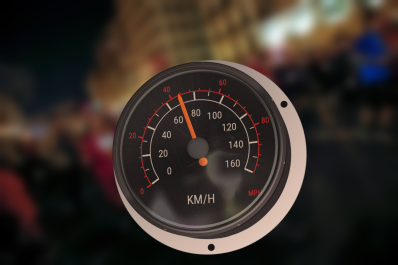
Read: 70 (km/h)
